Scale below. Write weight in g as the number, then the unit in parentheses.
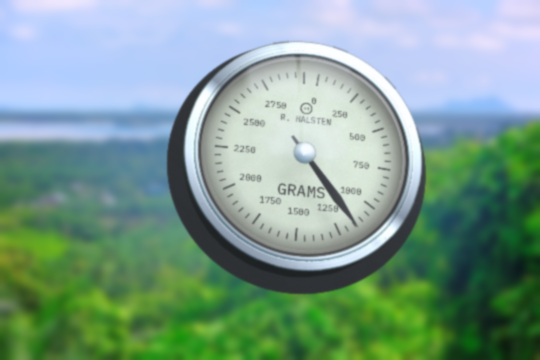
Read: 1150 (g)
